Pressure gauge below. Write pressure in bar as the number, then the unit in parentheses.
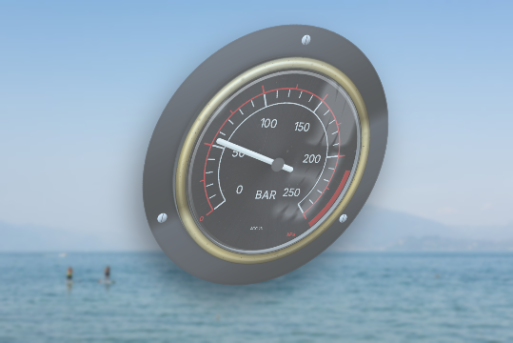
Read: 55 (bar)
